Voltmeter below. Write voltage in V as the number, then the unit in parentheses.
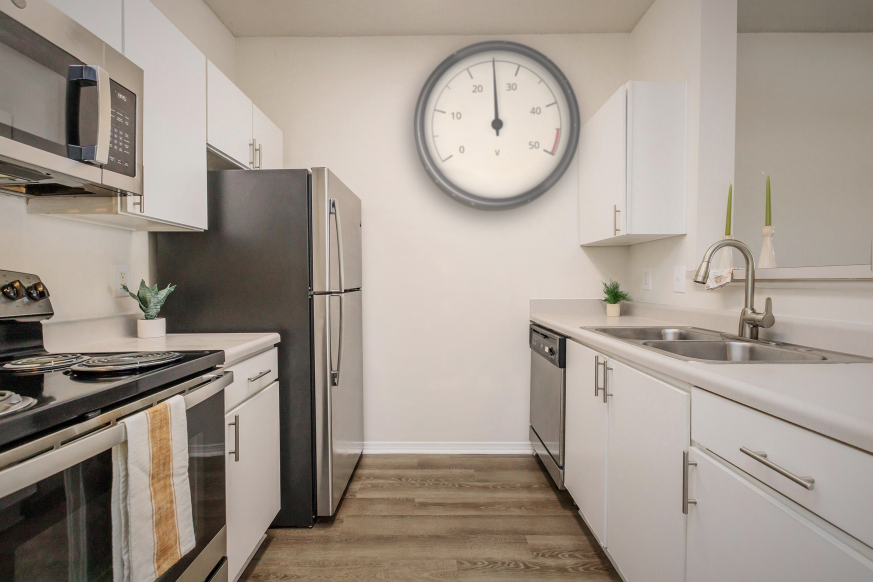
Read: 25 (V)
